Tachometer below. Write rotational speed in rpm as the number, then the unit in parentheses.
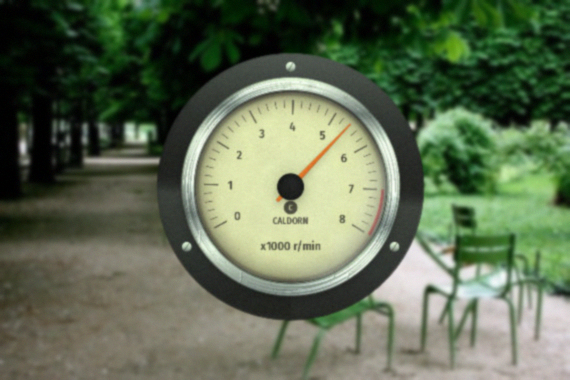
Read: 5400 (rpm)
